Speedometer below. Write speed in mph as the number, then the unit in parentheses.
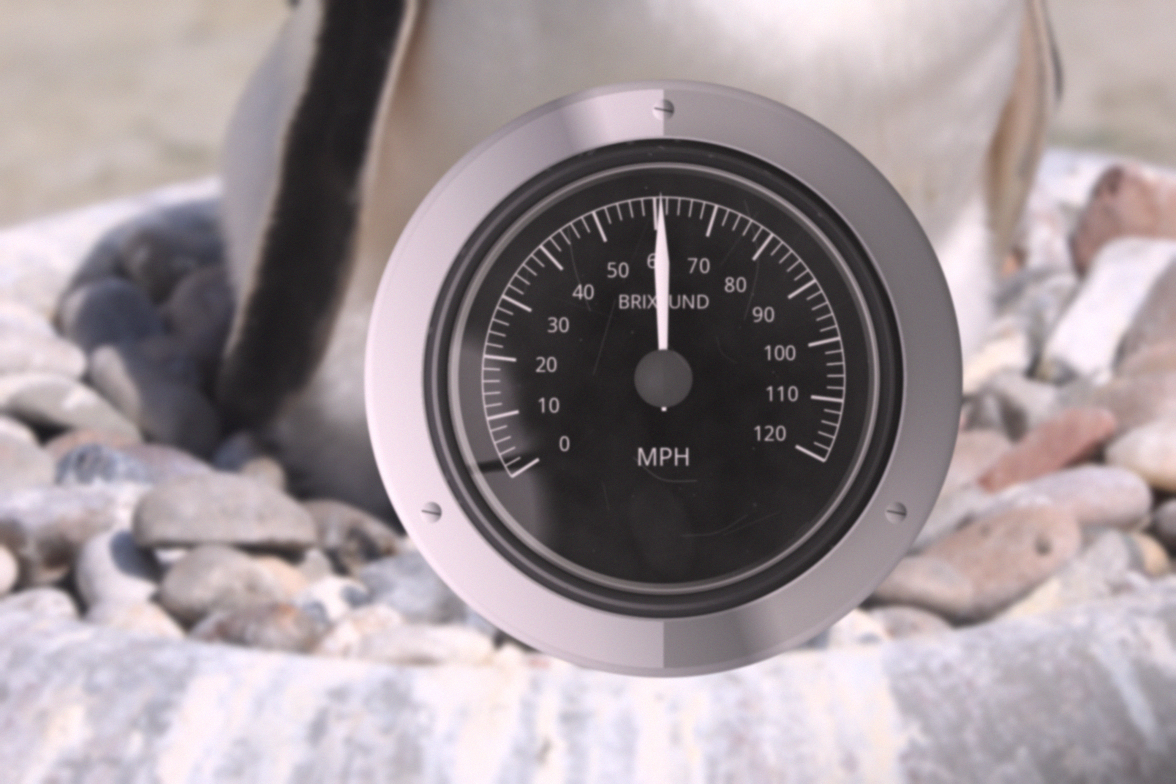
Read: 61 (mph)
